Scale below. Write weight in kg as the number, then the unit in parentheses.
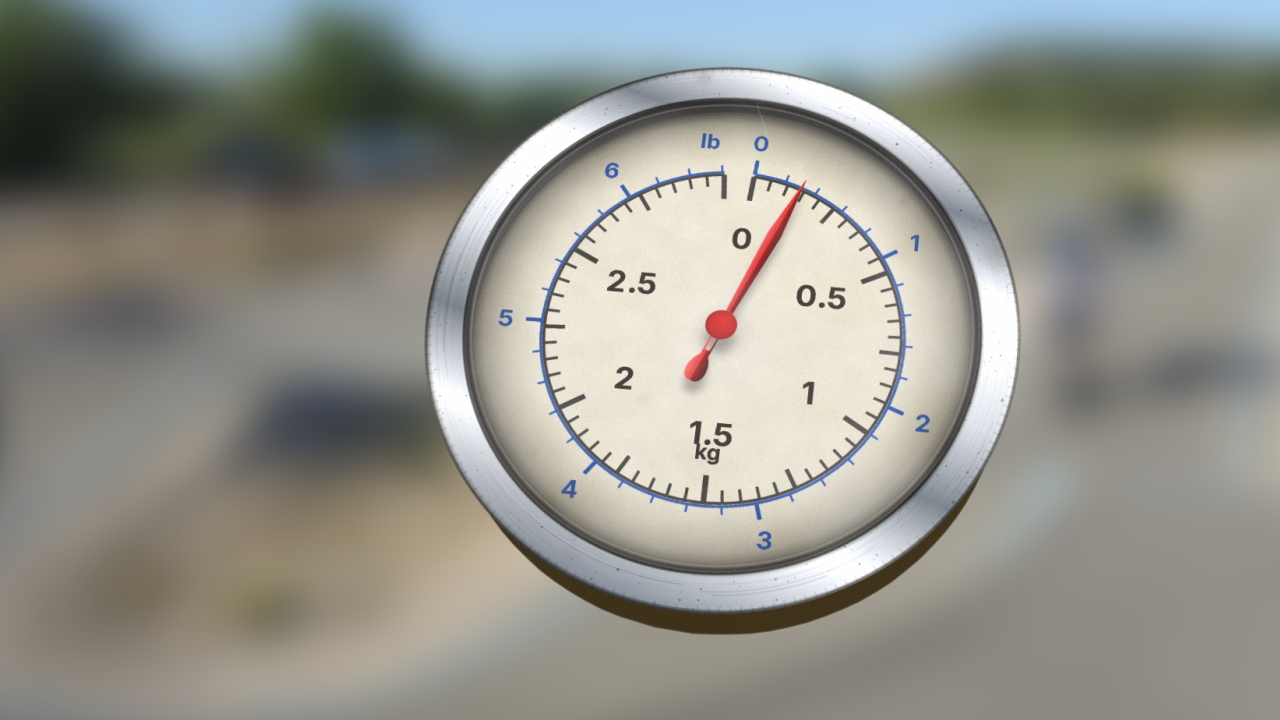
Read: 0.15 (kg)
